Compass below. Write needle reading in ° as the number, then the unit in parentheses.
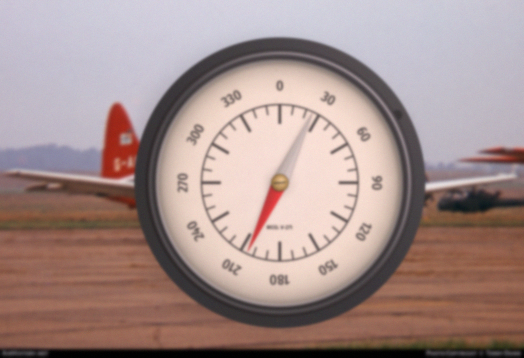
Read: 205 (°)
